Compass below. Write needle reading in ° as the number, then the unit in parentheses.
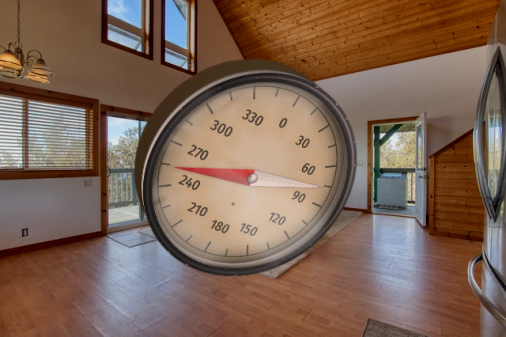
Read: 255 (°)
